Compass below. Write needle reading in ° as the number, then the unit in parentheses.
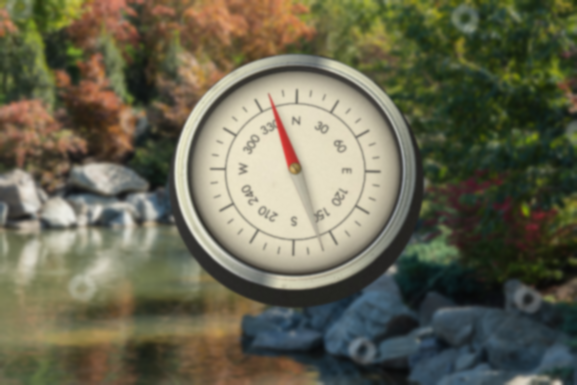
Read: 340 (°)
